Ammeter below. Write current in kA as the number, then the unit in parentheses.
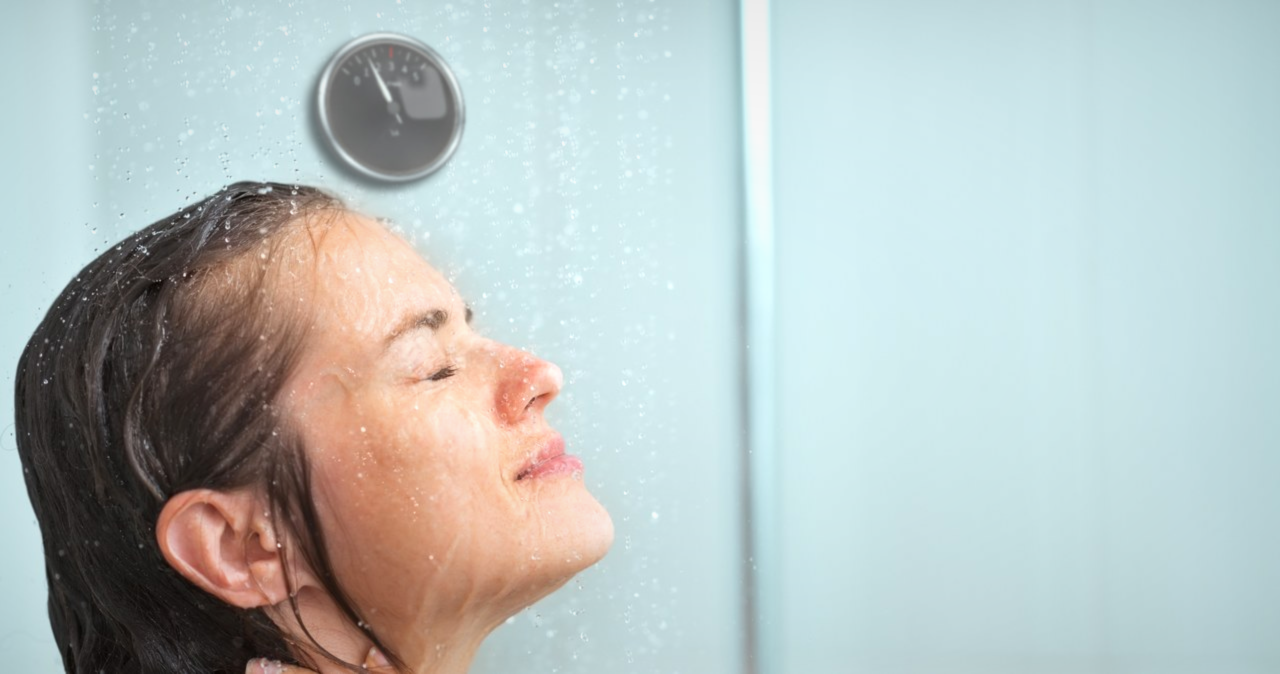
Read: 1.5 (kA)
